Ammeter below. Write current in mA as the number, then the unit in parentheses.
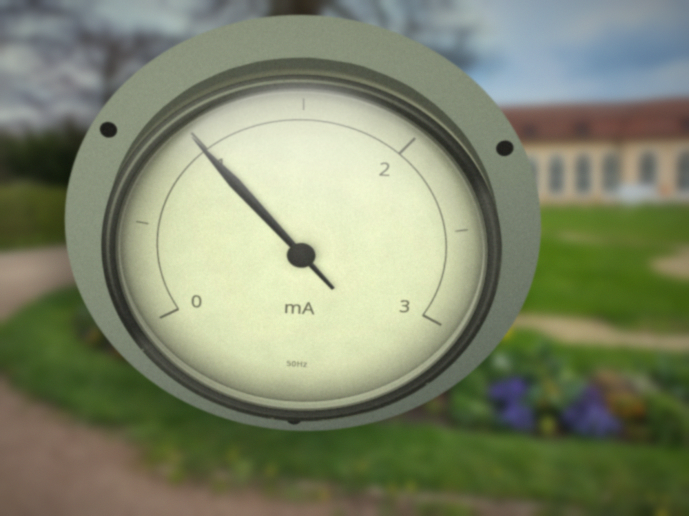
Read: 1 (mA)
